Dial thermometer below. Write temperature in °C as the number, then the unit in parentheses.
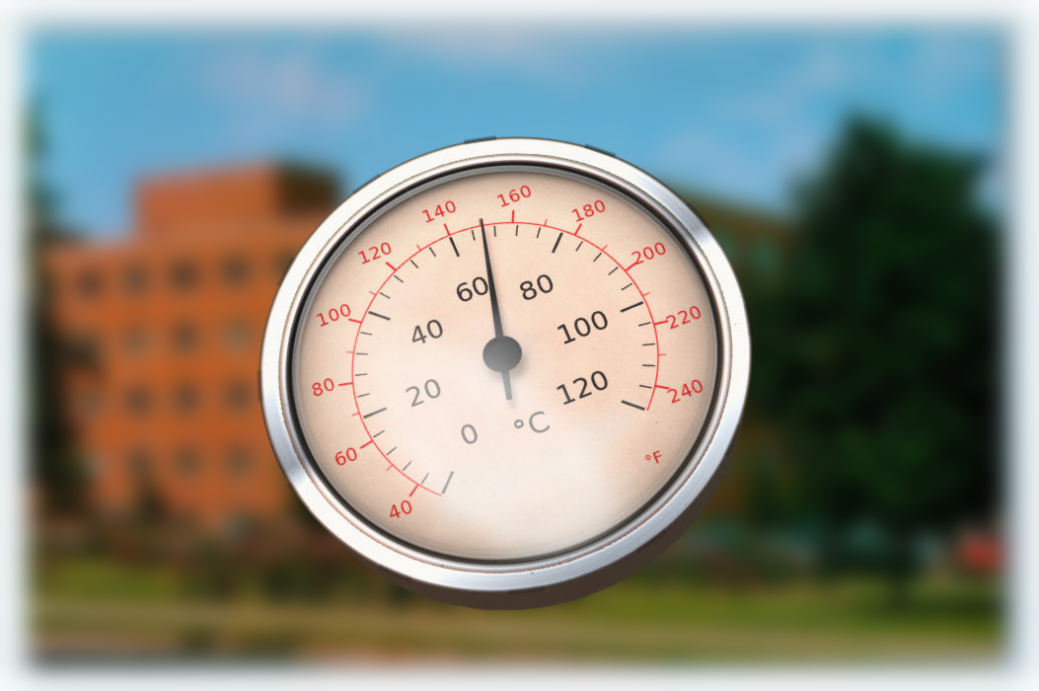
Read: 66 (°C)
